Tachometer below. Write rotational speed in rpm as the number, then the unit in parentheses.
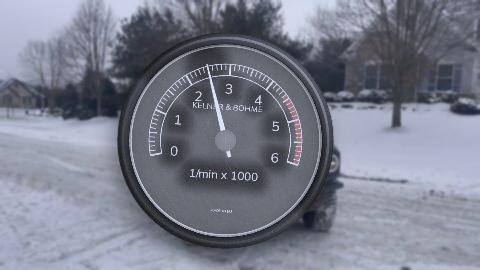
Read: 2500 (rpm)
